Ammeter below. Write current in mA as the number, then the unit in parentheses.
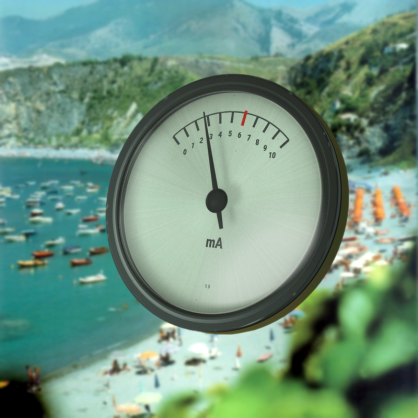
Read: 3 (mA)
